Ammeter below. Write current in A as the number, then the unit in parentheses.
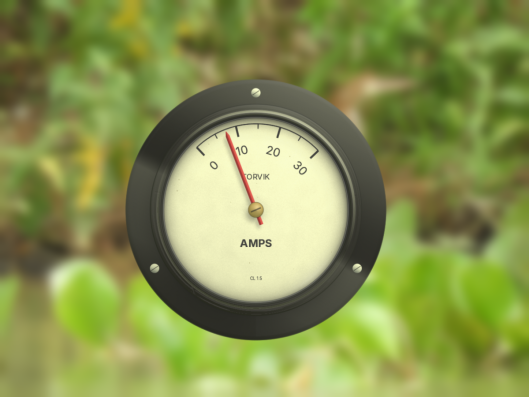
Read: 7.5 (A)
